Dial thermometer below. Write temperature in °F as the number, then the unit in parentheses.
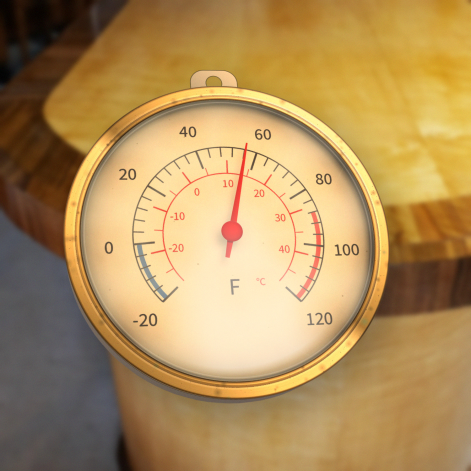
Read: 56 (°F)
